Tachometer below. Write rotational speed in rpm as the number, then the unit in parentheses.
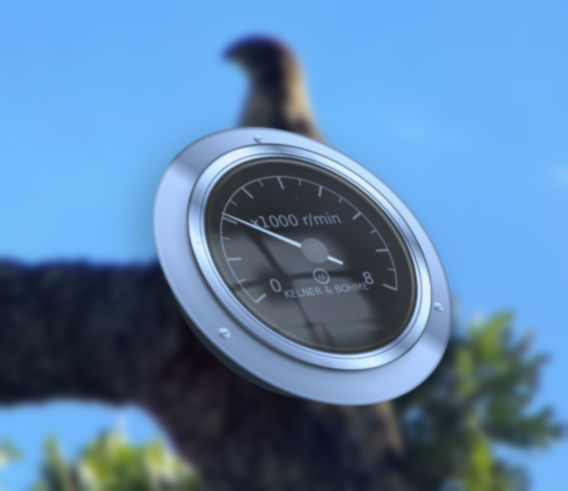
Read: 2000 (rpm)
